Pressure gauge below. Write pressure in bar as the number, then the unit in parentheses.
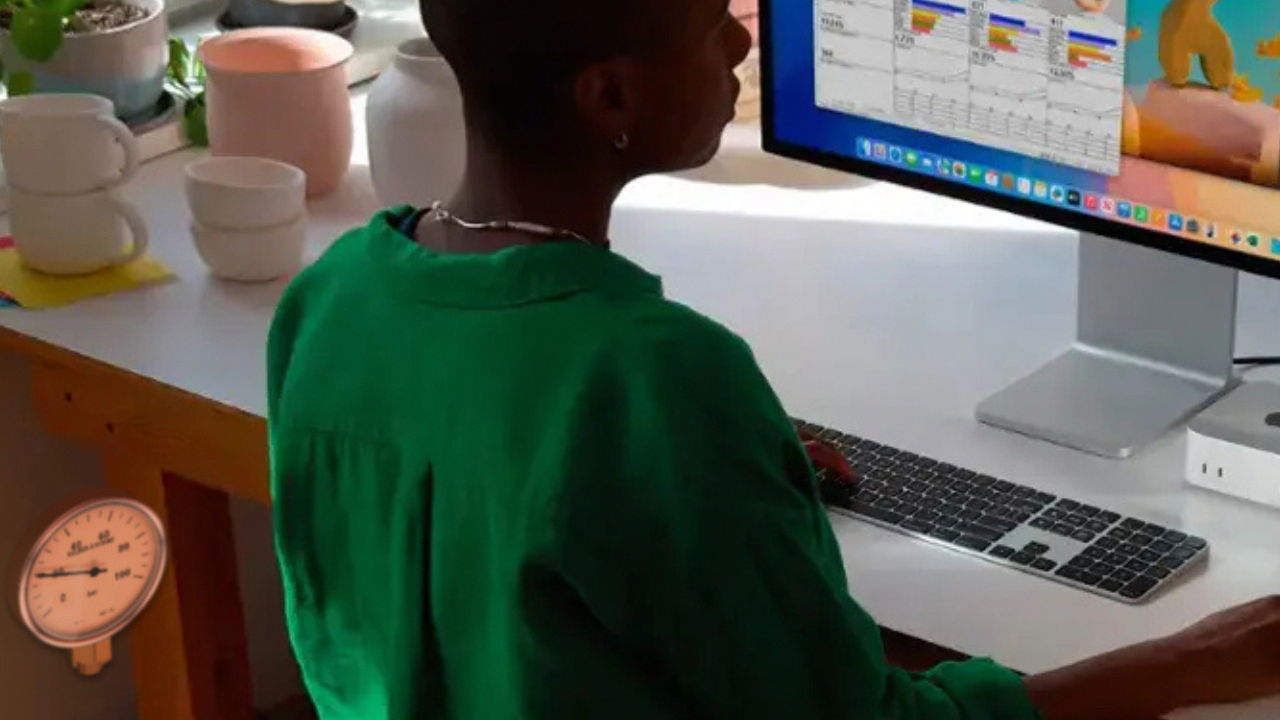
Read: 20 (bar)
